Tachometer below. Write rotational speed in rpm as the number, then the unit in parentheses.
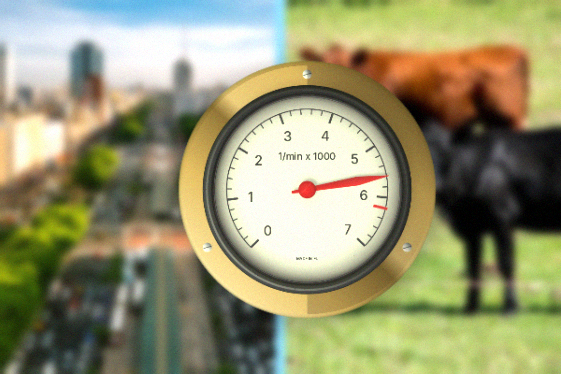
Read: 5600 (rpm)
